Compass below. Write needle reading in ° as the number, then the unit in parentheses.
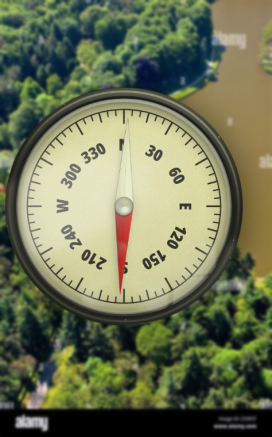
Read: 182.5 (°)
